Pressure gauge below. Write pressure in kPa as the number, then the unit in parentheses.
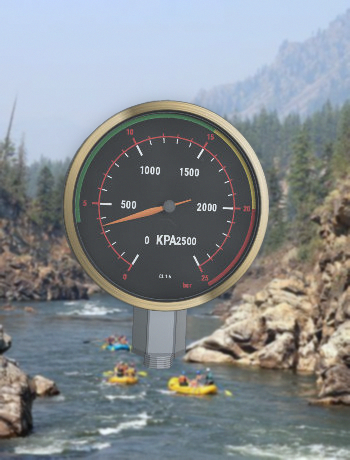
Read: 350 (kPa)
